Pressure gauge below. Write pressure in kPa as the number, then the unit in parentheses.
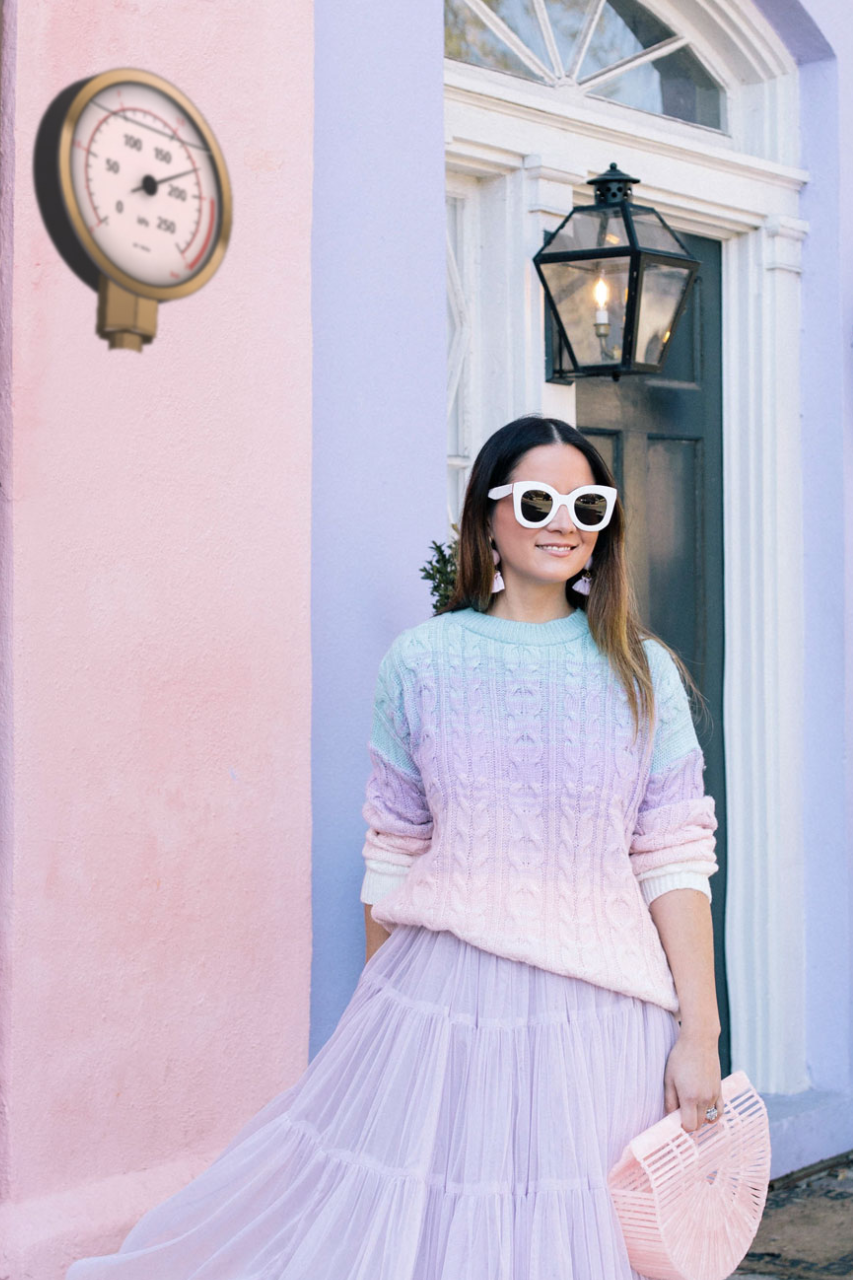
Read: 180 (kPa)
